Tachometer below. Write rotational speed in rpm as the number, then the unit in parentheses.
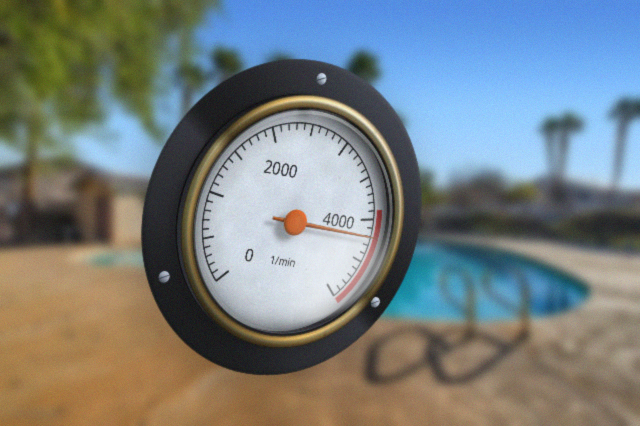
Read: 4200 (rpm)
